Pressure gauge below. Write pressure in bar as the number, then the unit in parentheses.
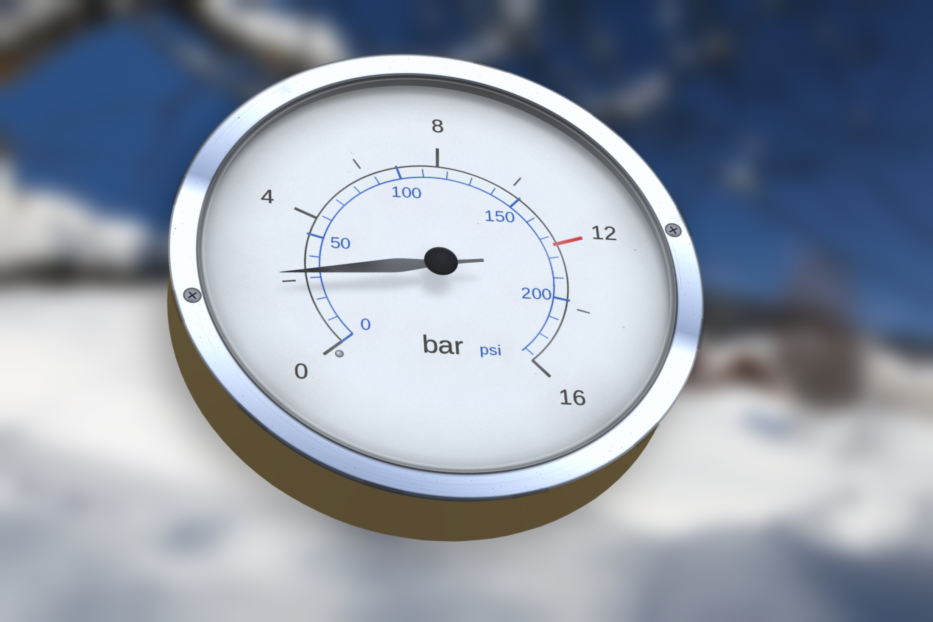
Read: 2 (bar)
